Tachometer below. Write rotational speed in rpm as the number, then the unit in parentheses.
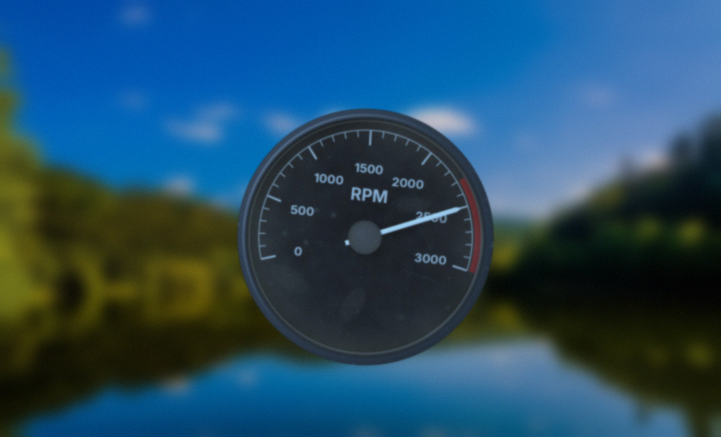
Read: 2500 (rpm)
